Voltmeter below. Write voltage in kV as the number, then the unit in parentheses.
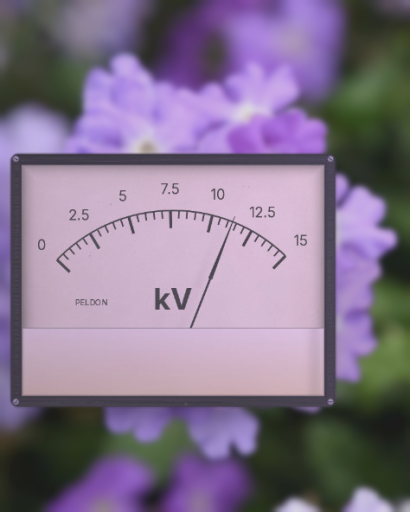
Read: 11.25 (kV)
